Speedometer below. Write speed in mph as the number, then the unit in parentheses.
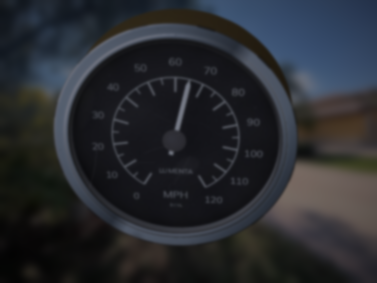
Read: 65 (mph)
